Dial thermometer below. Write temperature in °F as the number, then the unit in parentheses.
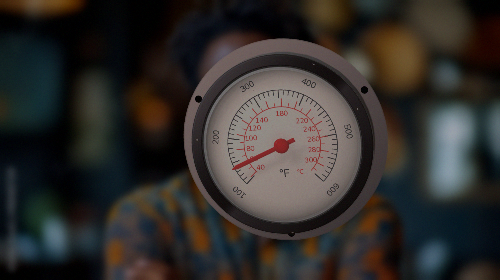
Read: 140 (°F)
